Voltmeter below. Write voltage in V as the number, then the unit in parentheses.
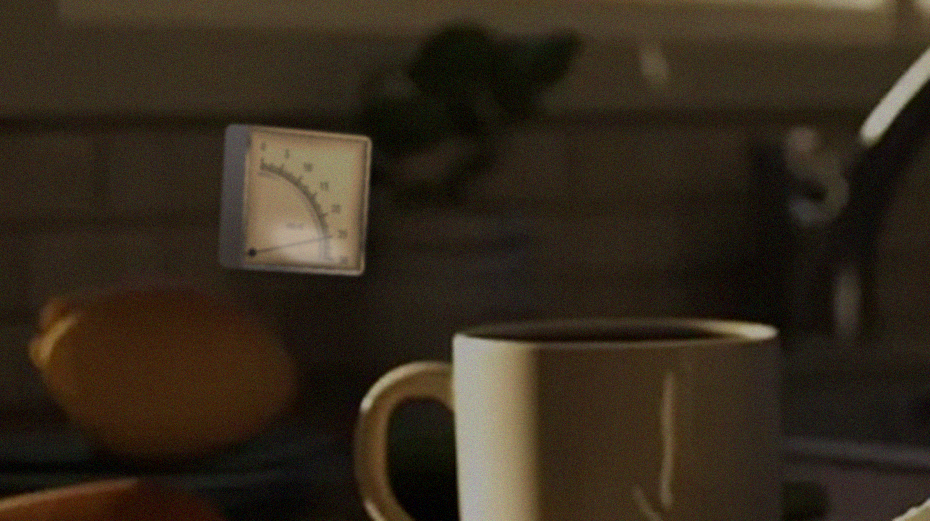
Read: 25 (V)
